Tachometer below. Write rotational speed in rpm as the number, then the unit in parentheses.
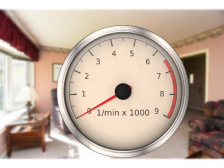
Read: 0 (rpm)
